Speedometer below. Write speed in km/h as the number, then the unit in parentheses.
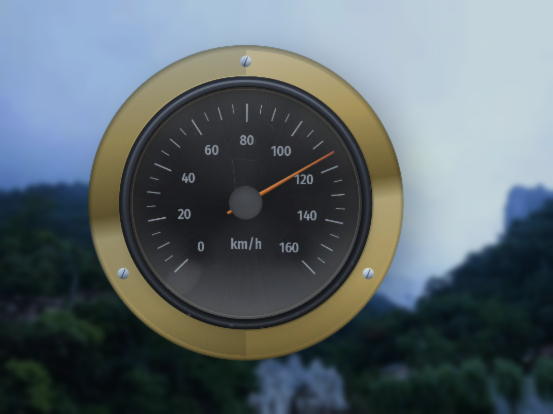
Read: 115 (km/h)
